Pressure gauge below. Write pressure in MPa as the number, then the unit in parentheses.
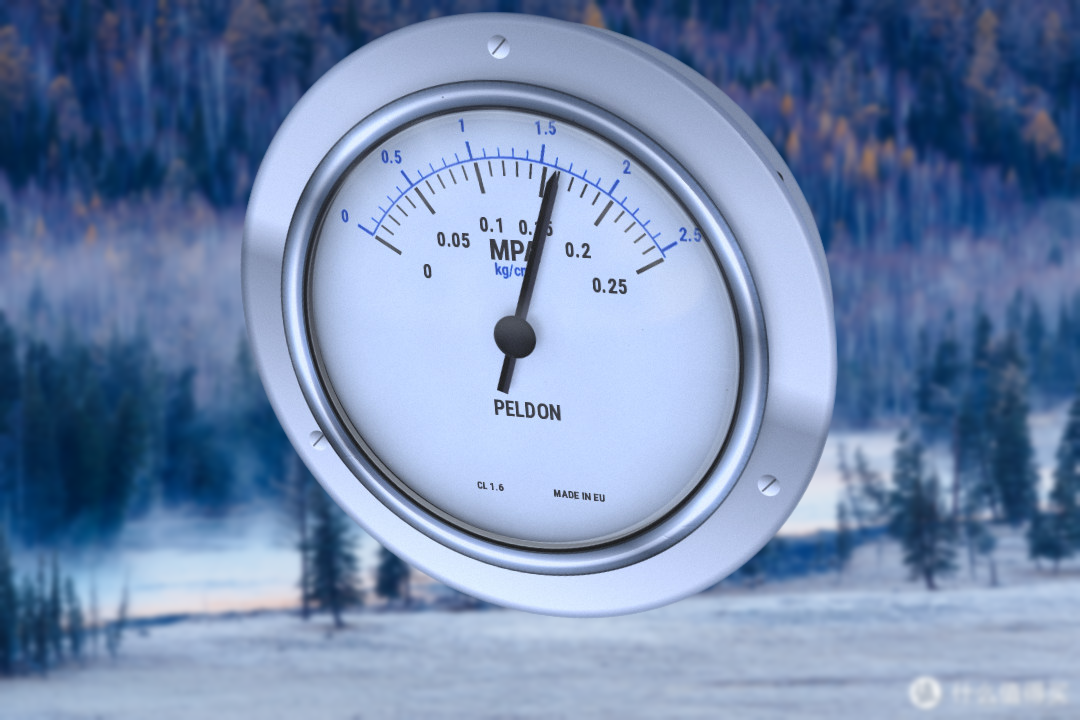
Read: 0.16 (MPa)
